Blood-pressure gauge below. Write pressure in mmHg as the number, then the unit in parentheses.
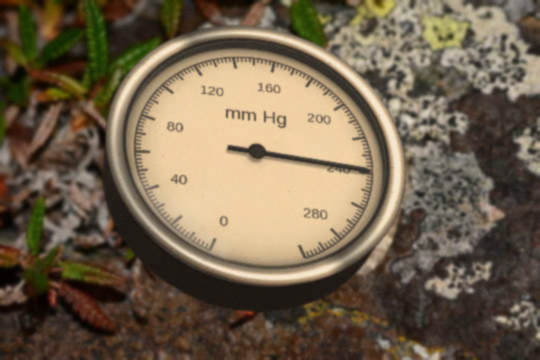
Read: 240 (mmHg)
